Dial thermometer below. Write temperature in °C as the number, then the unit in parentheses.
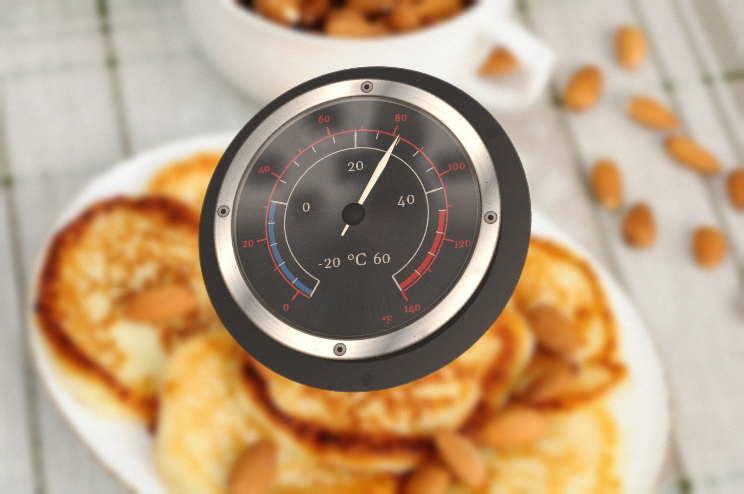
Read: 28 (°C)
